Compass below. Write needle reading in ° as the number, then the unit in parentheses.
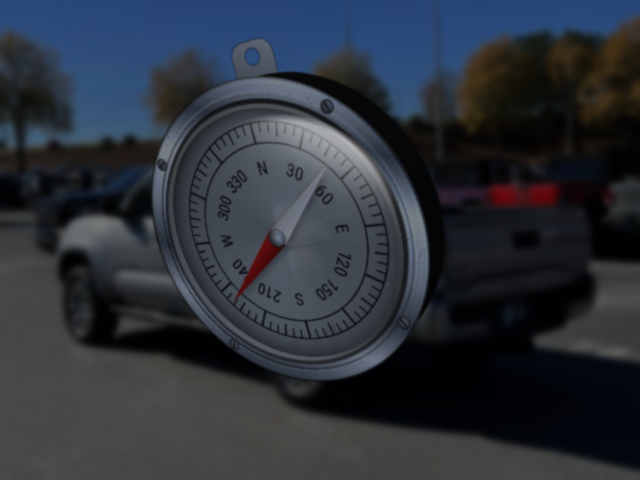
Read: 230 (°)
